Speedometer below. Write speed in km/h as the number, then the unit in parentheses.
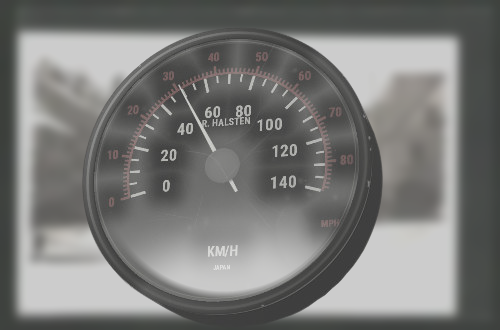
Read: 50 (km/h)
